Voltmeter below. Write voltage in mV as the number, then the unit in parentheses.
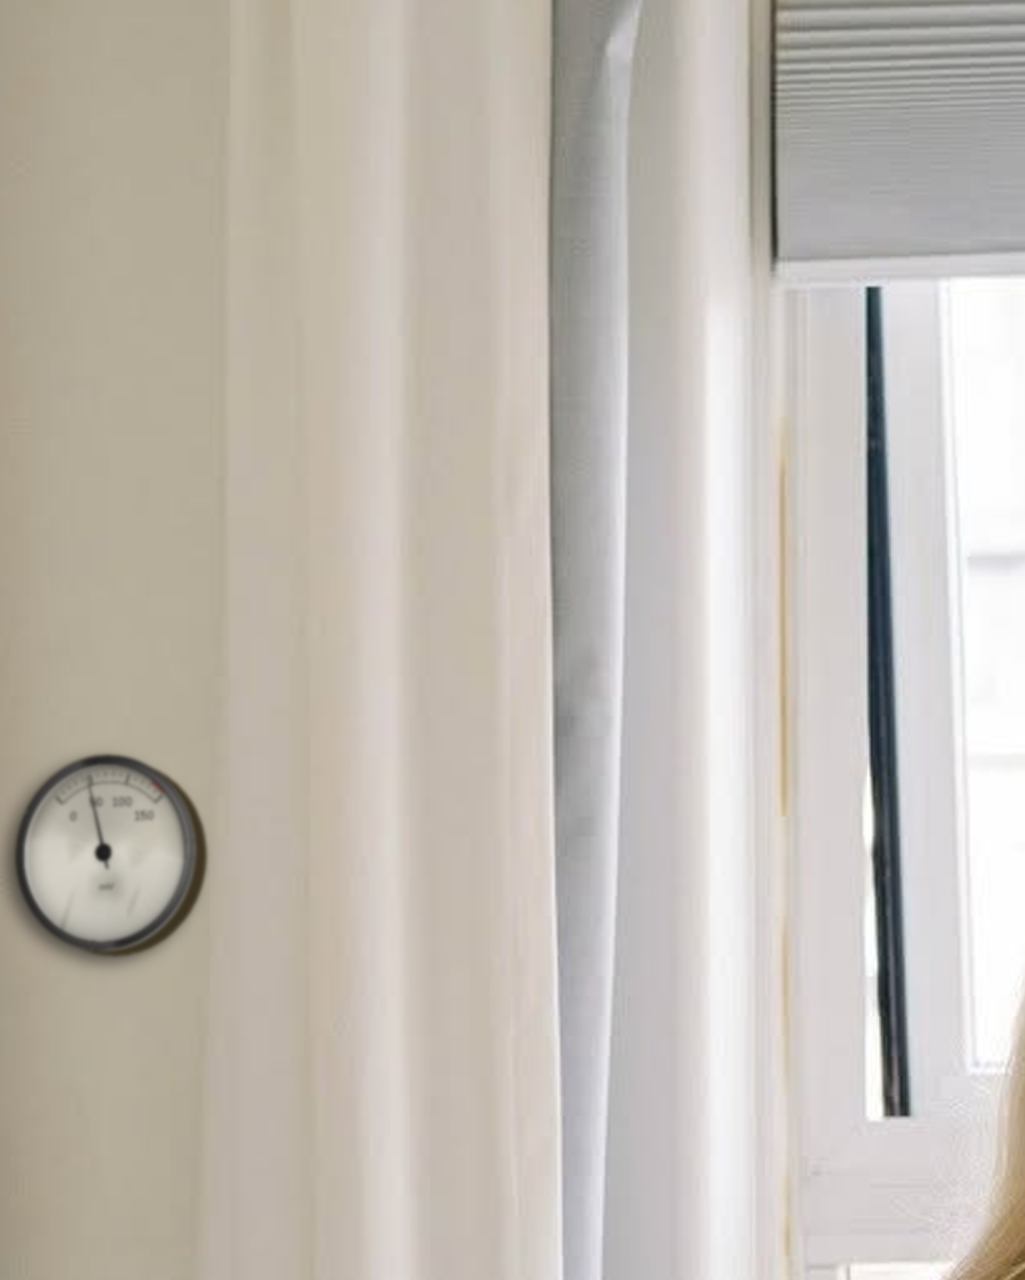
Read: 50 (mV)
